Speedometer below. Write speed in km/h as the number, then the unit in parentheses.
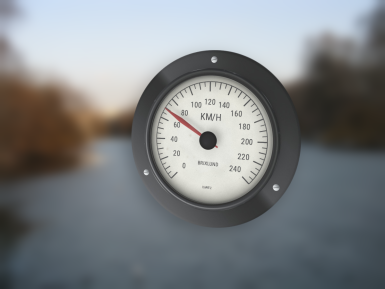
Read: 70 (km/h)
